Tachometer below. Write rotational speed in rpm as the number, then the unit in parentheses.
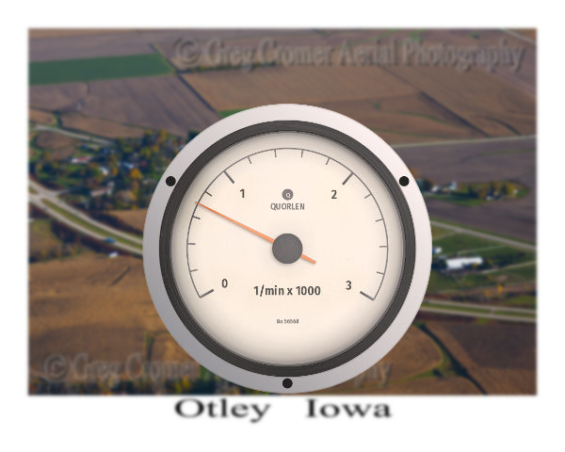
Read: 700 (rpm)
